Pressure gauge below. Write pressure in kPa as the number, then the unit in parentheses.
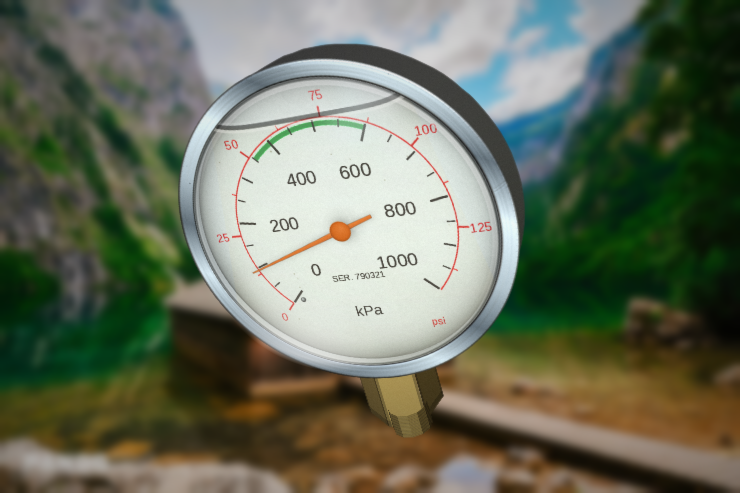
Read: 100 (kPa)
